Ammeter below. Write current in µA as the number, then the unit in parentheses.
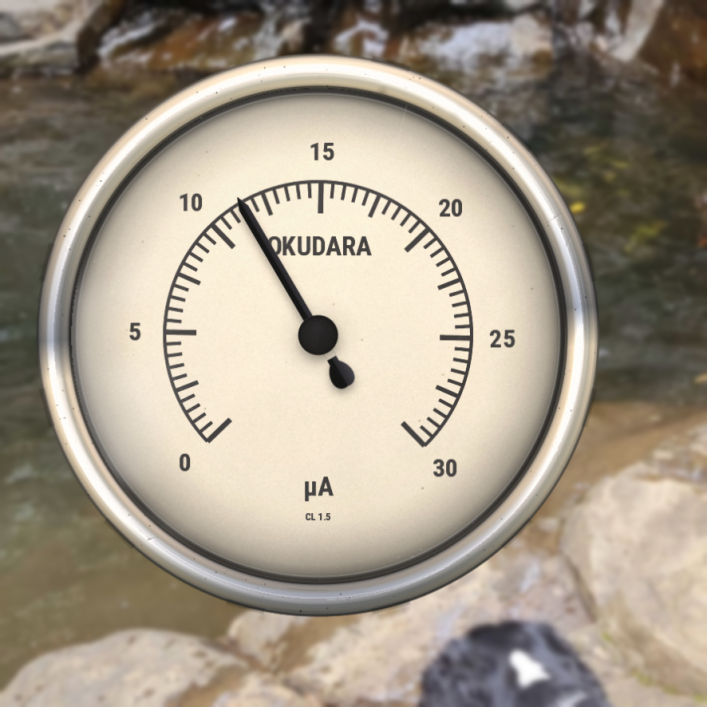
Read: 11.5 (µA)
